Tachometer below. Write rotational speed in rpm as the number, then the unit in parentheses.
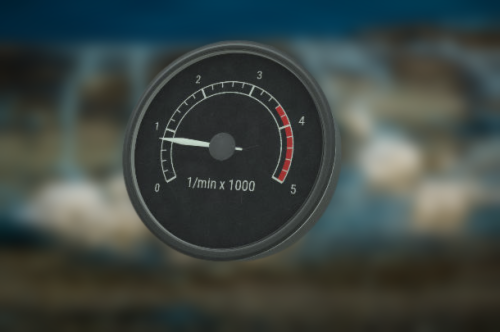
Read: 800 (rpm)
